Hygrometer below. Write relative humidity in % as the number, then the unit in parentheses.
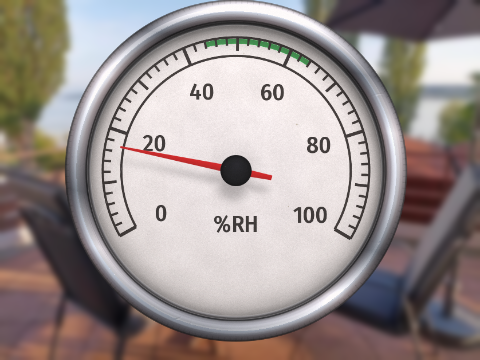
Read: 17 (%)
